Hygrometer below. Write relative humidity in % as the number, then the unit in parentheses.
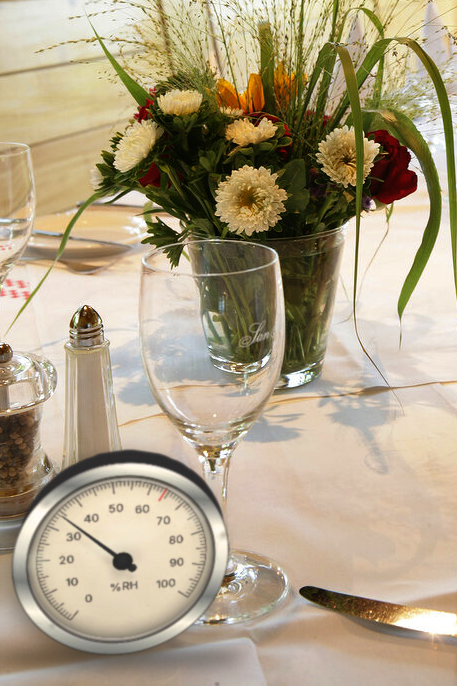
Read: 35 (%)
